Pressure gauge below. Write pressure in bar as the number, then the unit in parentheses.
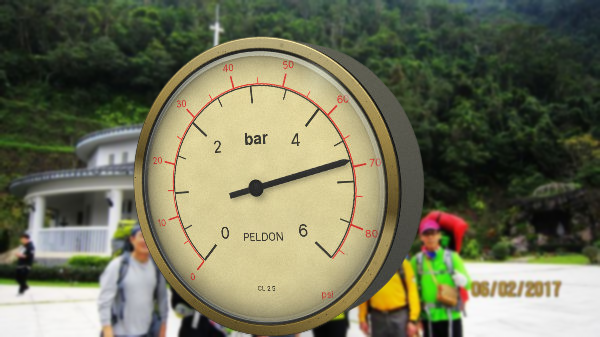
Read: 4.75 (bar)
